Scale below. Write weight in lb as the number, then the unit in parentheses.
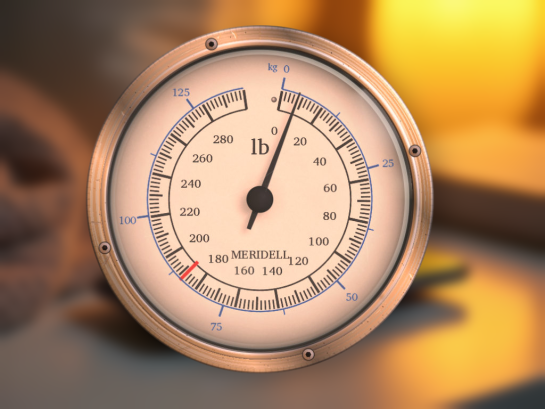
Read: 8 (lb)
